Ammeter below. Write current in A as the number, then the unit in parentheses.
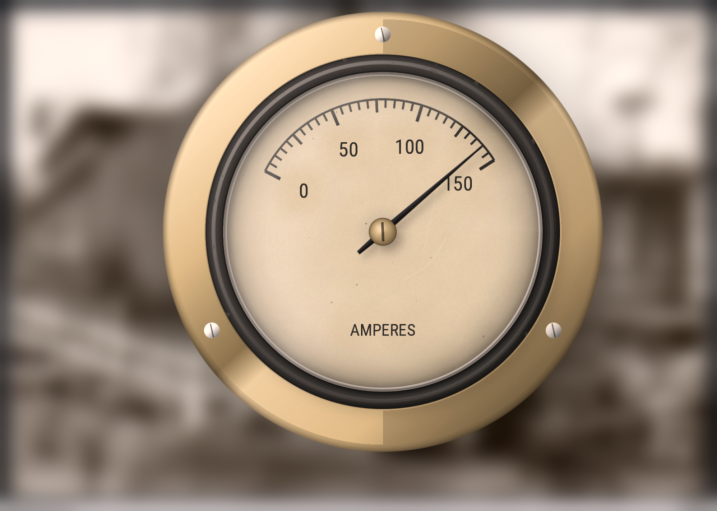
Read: 140 (A)
